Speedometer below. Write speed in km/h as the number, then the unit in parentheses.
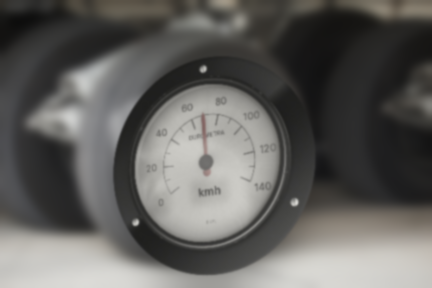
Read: 70 (km/h)
